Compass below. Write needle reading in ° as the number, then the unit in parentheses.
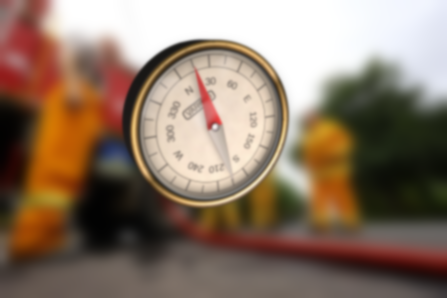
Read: 15 (°)
